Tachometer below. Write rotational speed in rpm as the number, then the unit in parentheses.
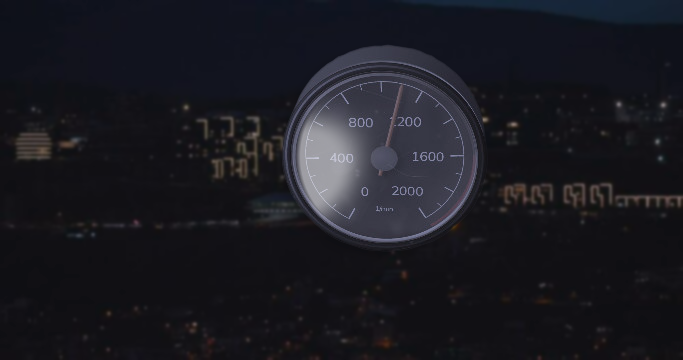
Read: 1100 (rpm)
